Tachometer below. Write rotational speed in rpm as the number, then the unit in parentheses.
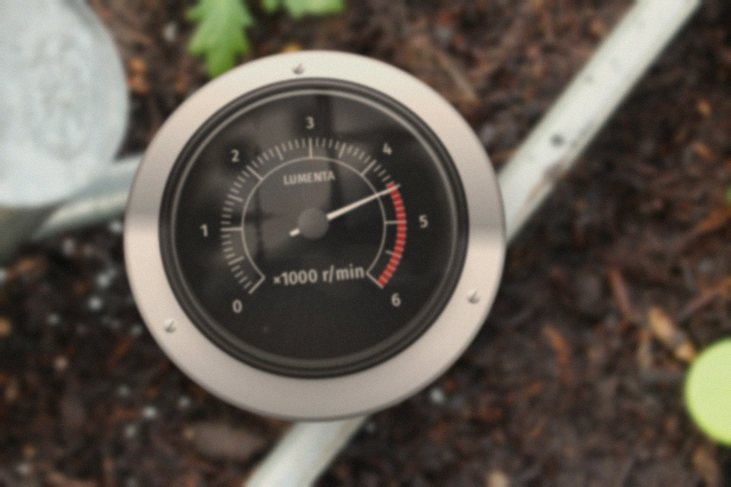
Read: 4500 (rpm)
